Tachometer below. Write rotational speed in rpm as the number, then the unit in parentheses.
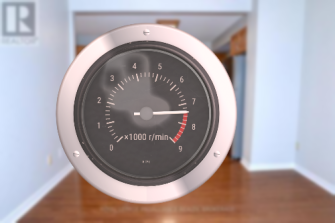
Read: 7400 (rpm)
